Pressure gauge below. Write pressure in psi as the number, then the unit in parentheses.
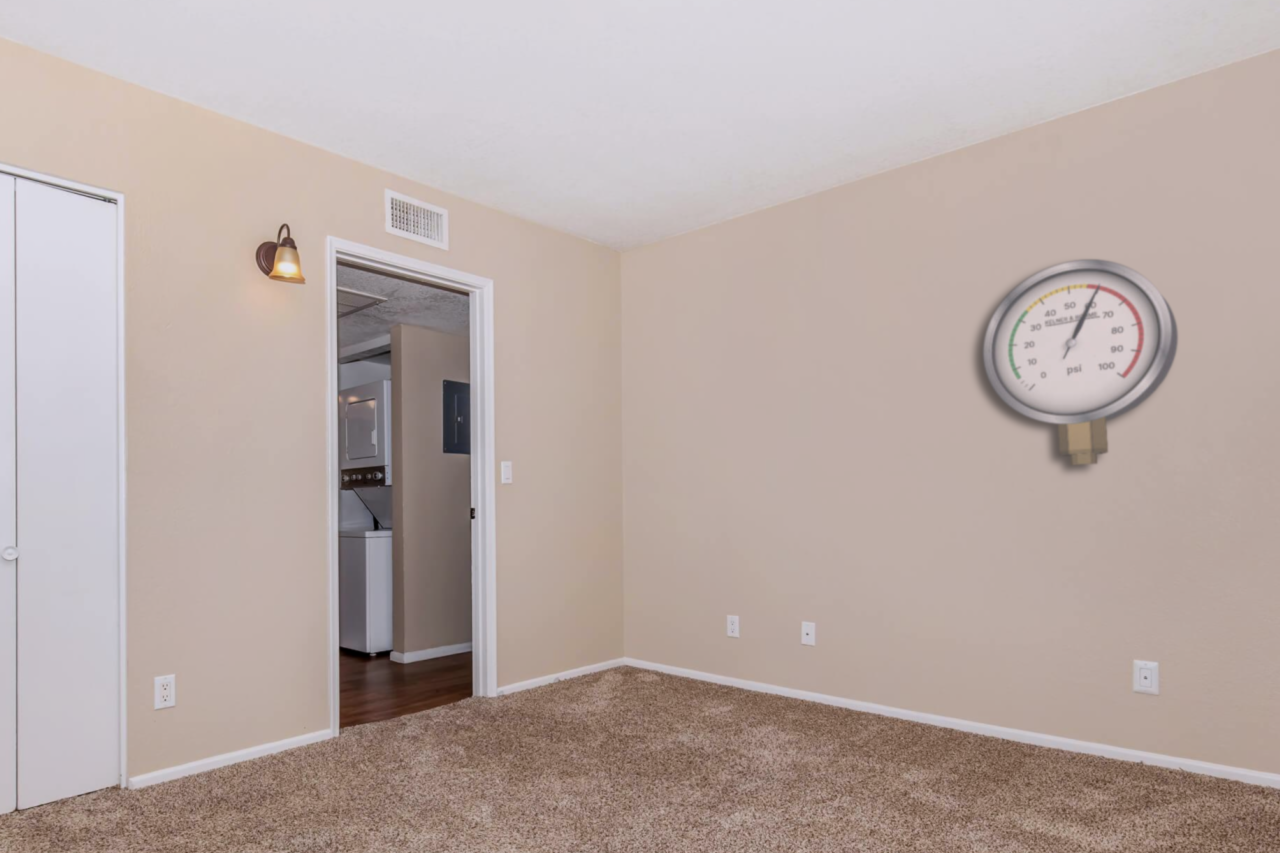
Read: 60 (psi)
